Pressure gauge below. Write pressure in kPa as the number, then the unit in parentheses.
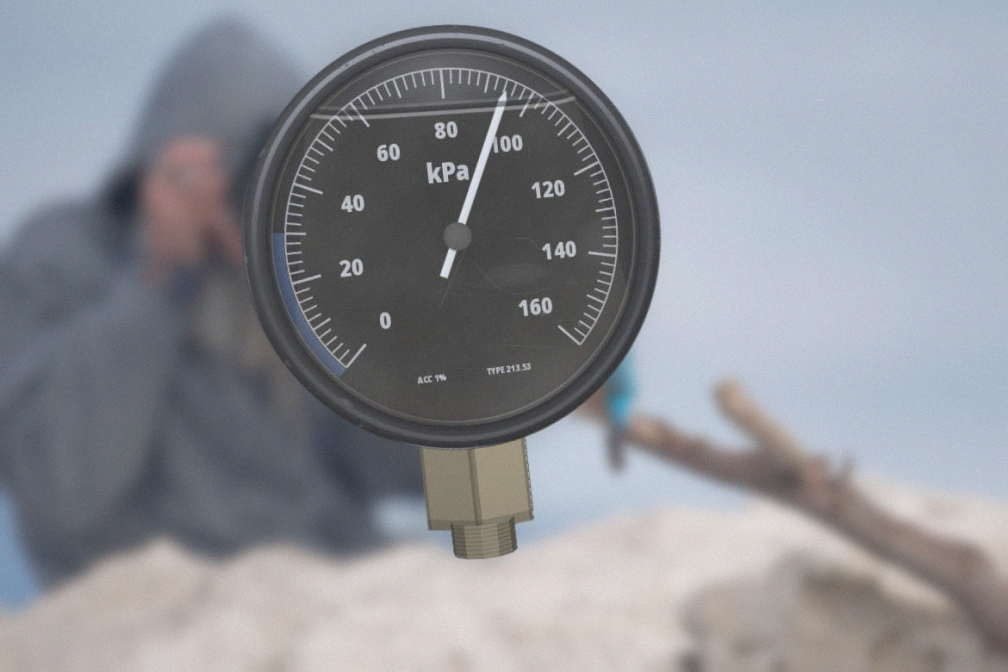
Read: 94 (kPa)
